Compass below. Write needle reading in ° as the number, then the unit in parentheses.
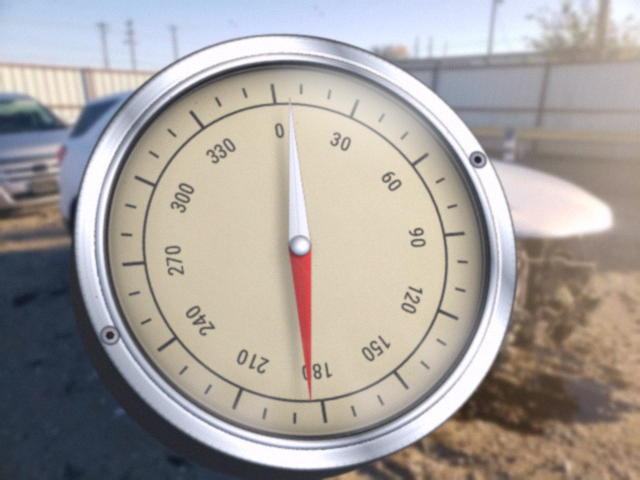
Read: 185 (°)
